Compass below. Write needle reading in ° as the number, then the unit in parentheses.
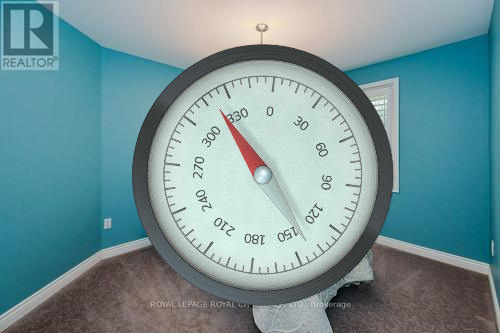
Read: 320 (°)
